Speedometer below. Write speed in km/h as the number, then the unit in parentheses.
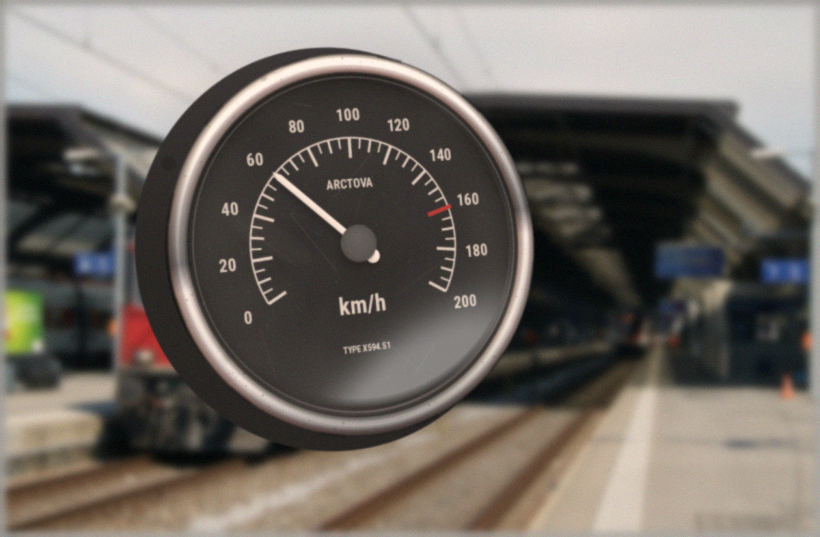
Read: 60 (km/h)
